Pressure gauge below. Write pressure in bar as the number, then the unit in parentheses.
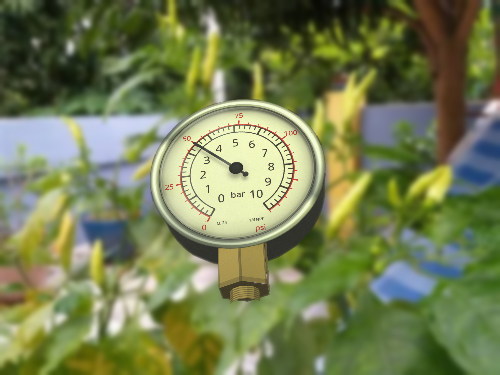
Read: 3.4 (bar)
